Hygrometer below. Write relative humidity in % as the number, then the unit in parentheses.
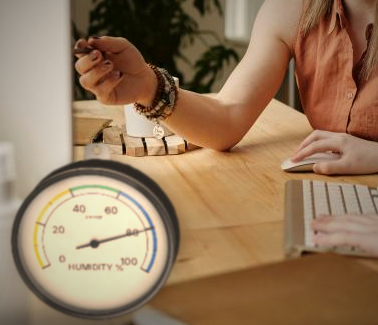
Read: 80 (%)
